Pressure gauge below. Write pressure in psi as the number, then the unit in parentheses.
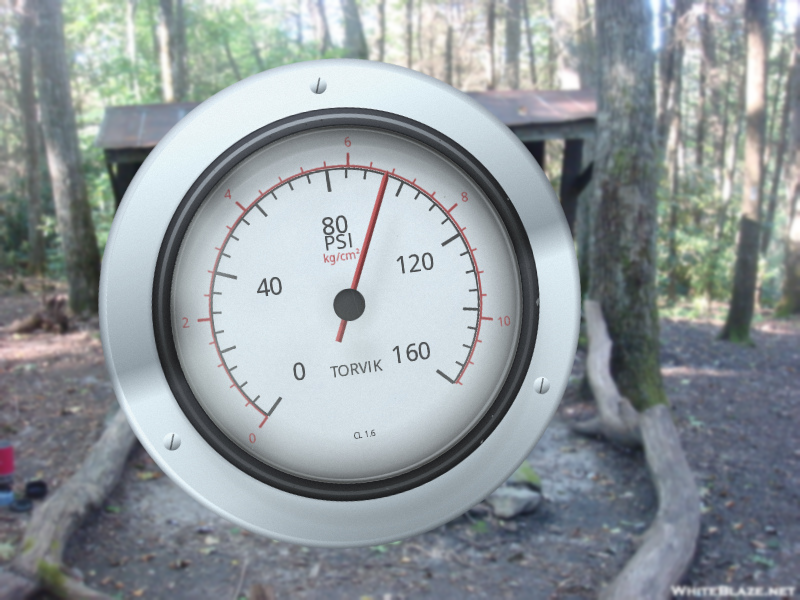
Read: 95 (psi)
